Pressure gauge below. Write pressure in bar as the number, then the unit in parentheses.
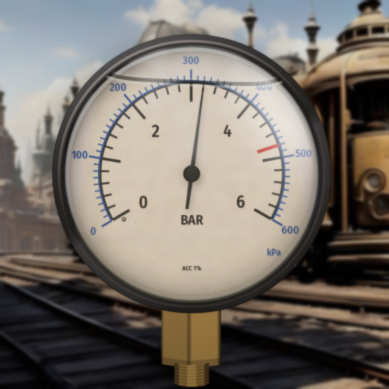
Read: 3.2 (bar)
